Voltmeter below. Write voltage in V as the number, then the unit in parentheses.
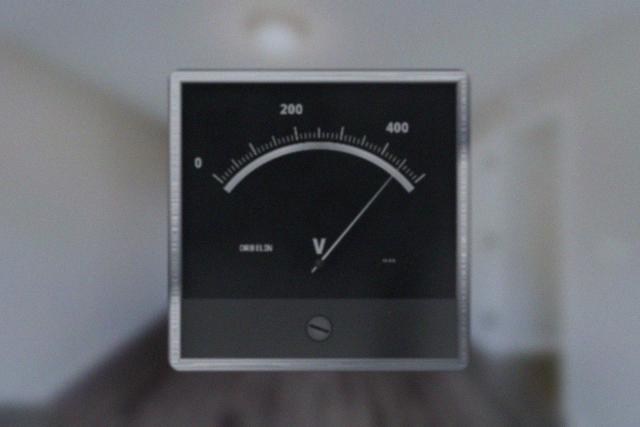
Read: 450 (V)
